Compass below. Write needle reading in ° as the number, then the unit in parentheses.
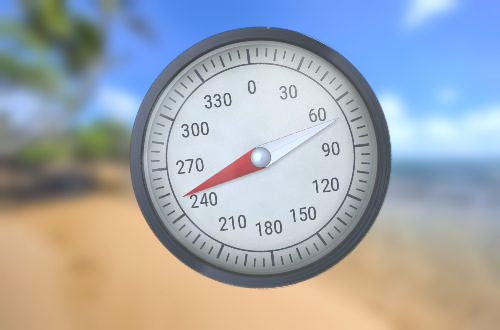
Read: 250 (°)
